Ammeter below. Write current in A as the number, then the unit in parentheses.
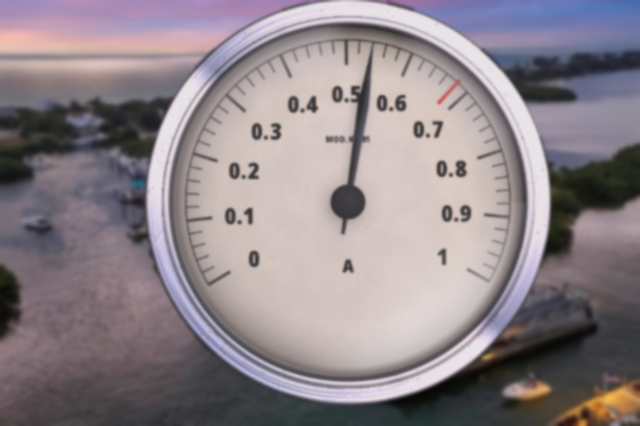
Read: 0.54 (A)
